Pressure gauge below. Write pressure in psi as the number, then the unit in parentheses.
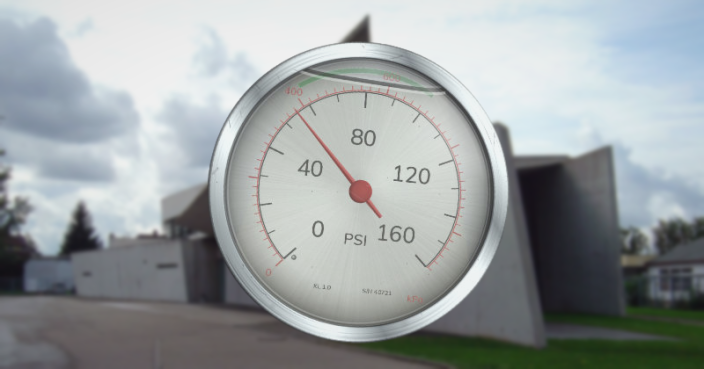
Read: 55 (psi)
